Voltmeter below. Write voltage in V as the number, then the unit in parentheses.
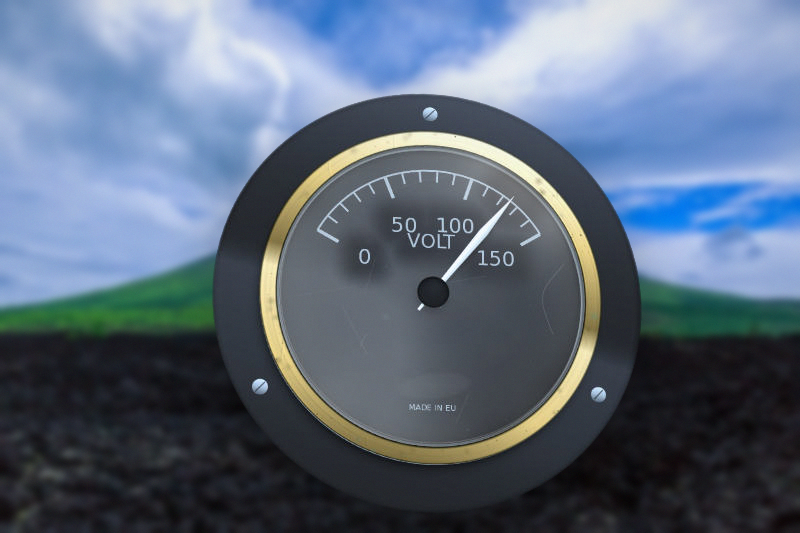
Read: 125 (V)
